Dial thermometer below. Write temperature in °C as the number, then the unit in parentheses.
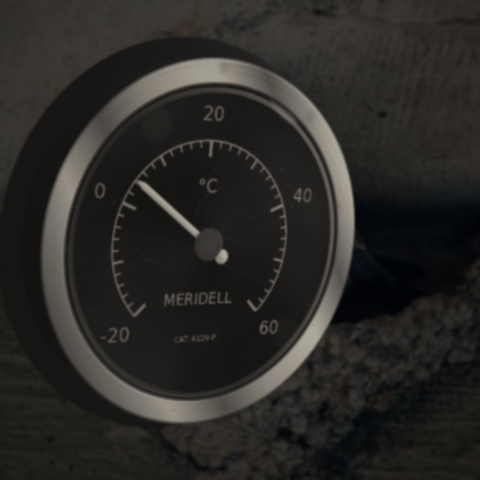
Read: 4 (°C)
